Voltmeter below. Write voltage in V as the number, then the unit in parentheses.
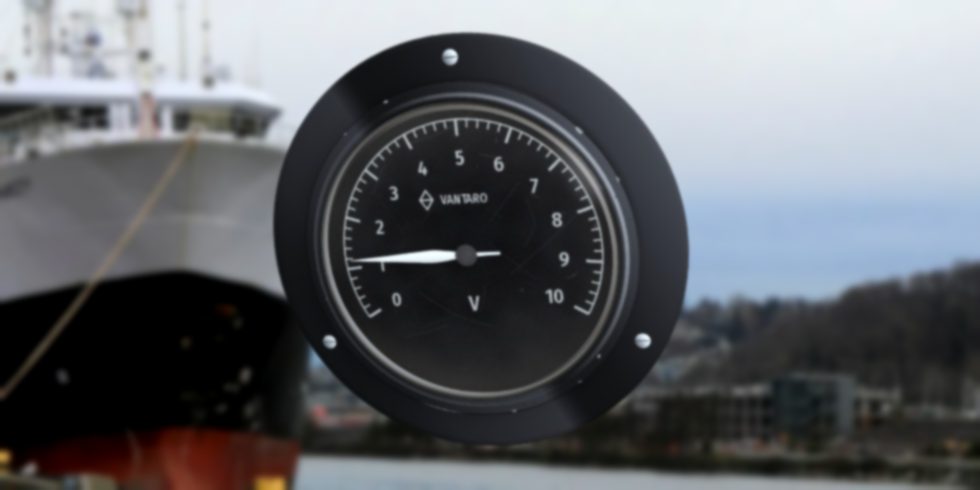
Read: 1.2 (V)
